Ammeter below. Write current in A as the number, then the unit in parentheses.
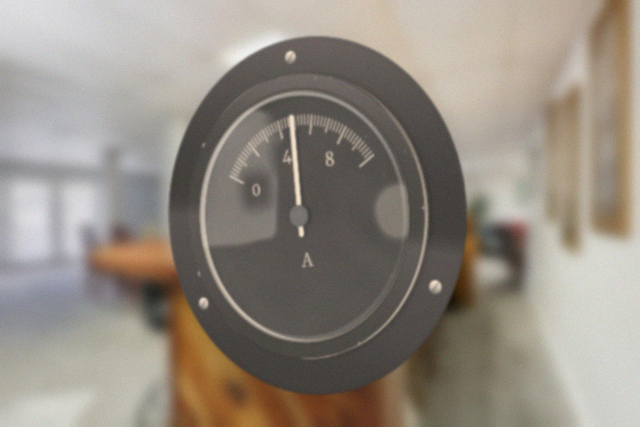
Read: 5 (A)
